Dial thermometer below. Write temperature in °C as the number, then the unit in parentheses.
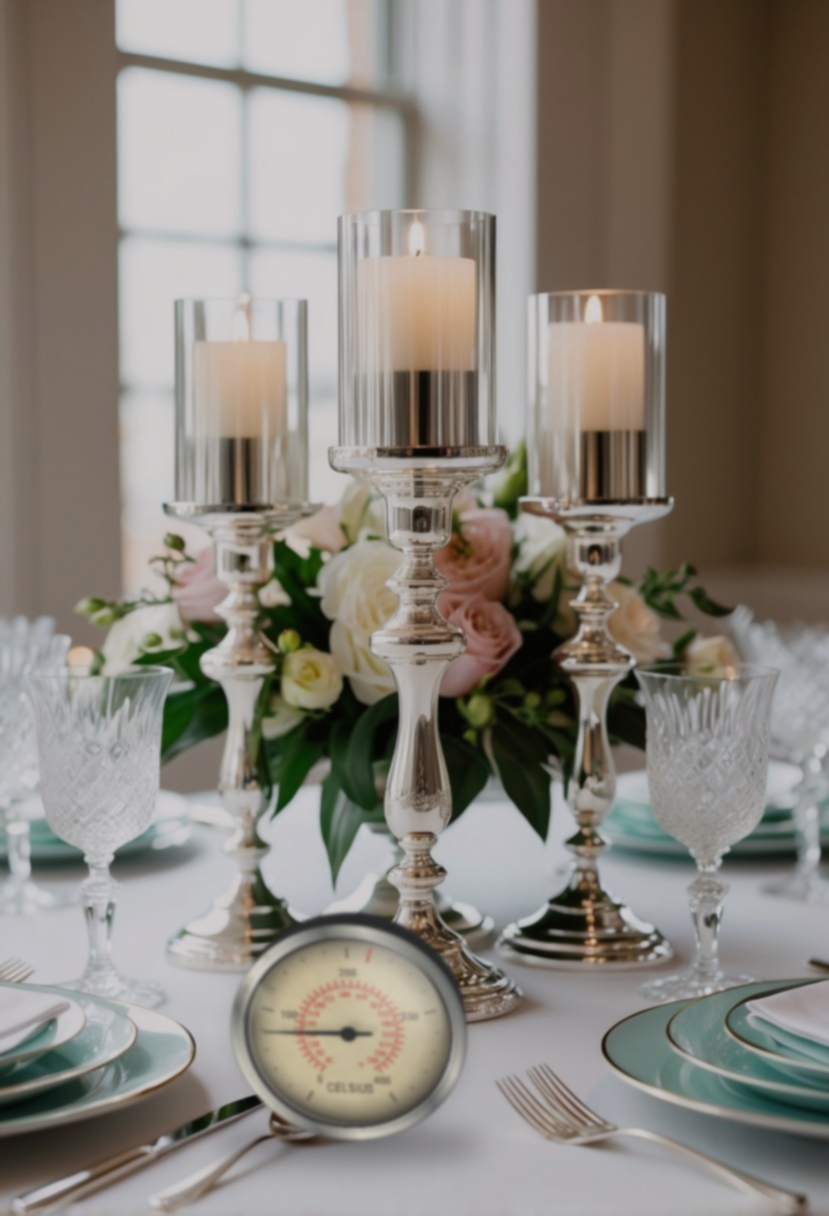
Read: 80 (°C)
